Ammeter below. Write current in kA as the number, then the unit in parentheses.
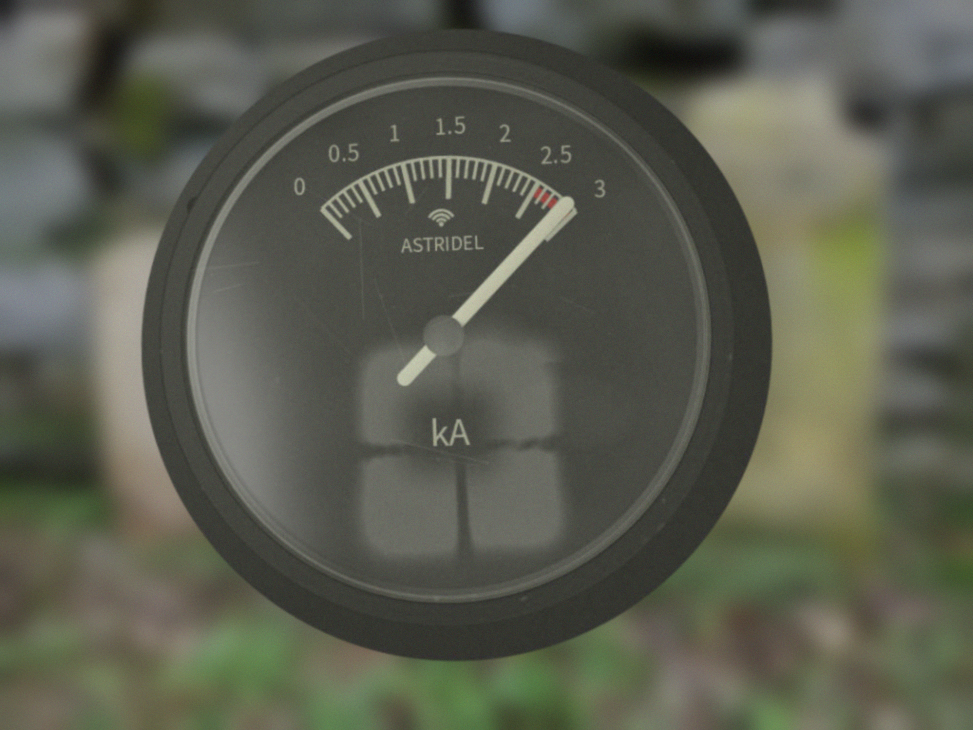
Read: 2.9 (kA)
